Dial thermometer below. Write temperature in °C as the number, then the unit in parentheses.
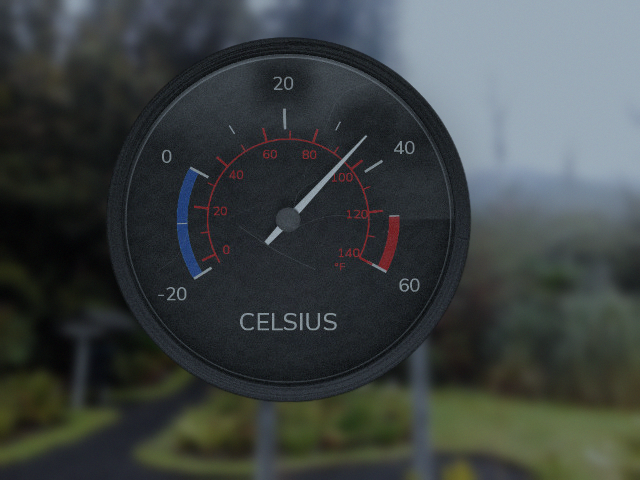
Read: 35 (°C)
